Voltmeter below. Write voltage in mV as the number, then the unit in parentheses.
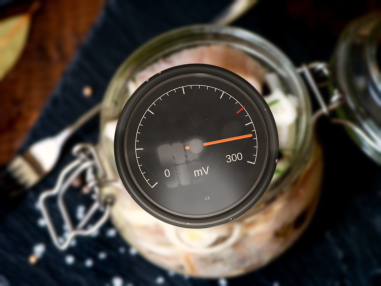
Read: 265 (mV)
